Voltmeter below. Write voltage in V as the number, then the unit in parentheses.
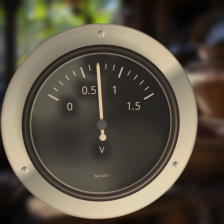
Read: 0.7 (V)
